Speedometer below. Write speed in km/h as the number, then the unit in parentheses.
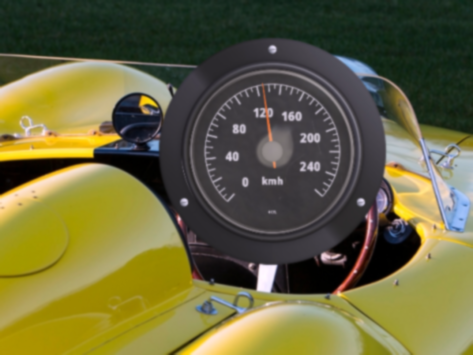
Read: 125 (km/h)
